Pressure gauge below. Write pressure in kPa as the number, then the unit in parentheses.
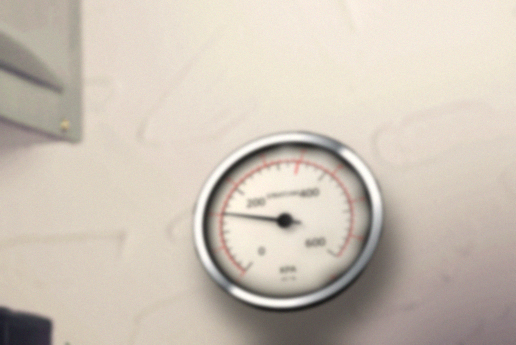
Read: 140 (kPa)
